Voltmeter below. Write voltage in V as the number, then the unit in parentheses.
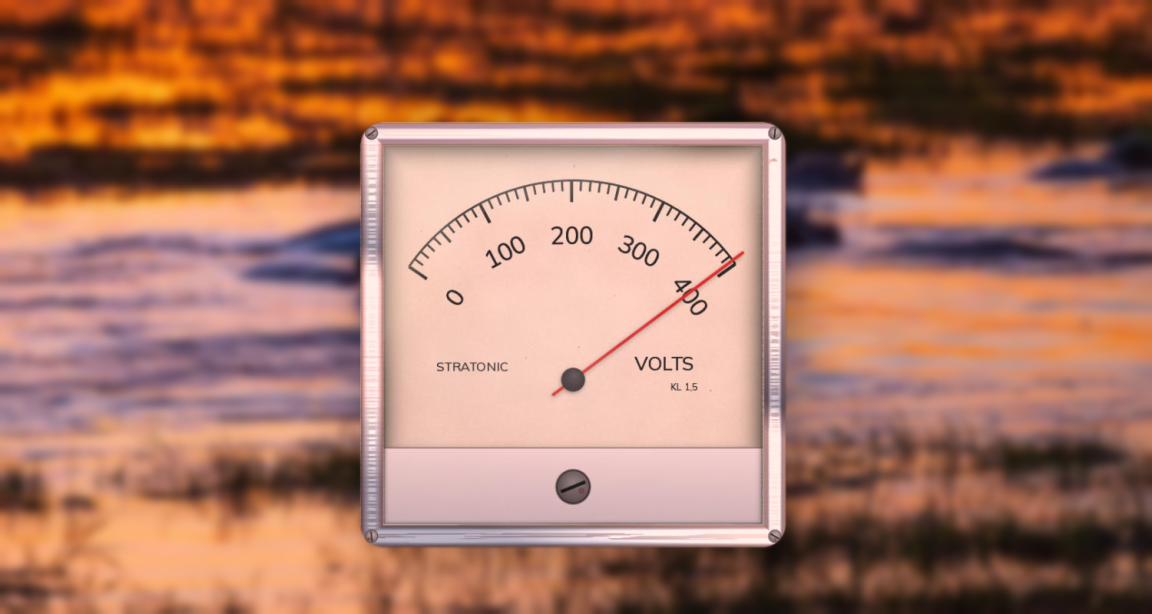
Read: 395 (V)
